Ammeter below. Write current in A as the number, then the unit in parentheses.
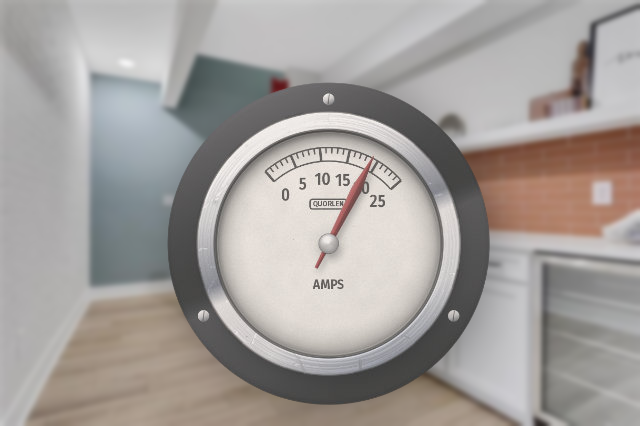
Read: 19 (A)
